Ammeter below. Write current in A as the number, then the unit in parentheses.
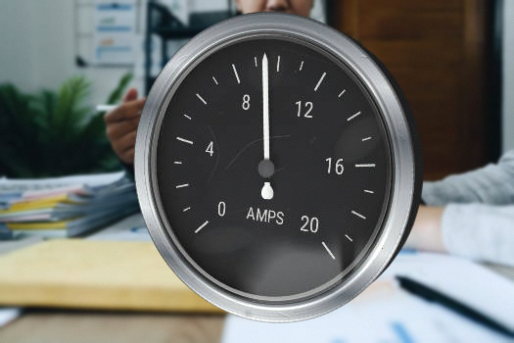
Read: 9.5 (A)
